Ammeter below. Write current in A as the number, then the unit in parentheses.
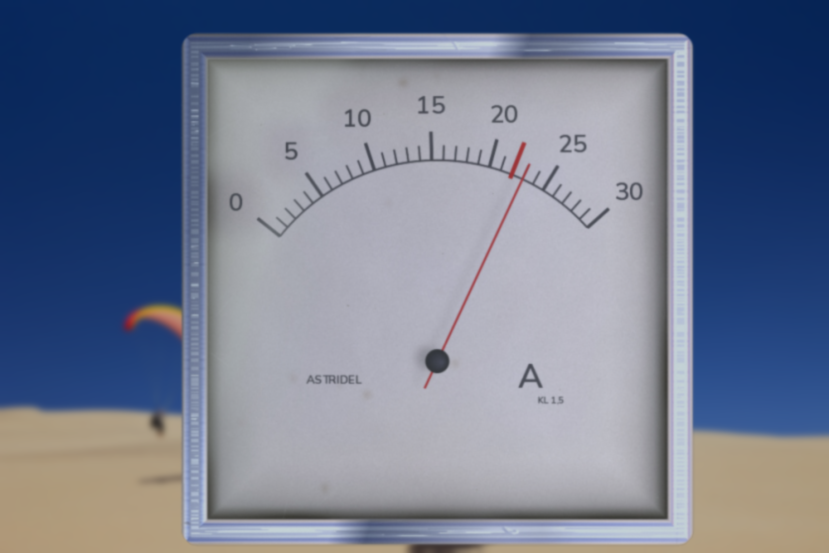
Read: 23 (A)
